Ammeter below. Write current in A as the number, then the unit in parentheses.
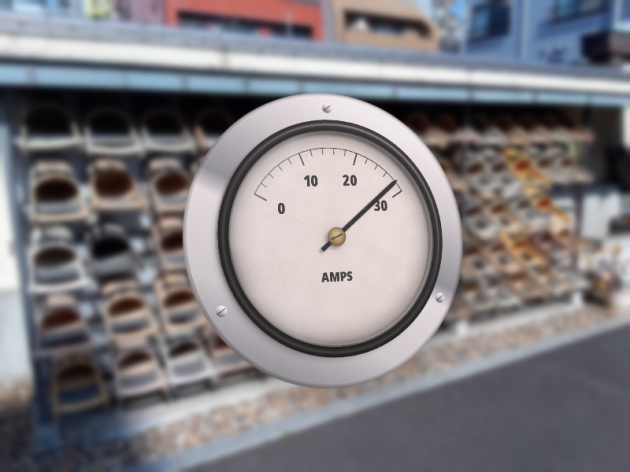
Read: 28 (A)
